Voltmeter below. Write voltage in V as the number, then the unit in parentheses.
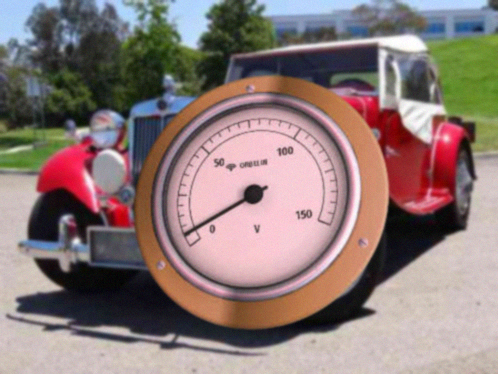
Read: 5 (V)
